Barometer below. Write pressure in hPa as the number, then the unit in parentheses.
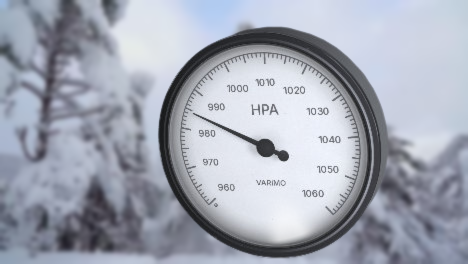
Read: 985 (hPa)
